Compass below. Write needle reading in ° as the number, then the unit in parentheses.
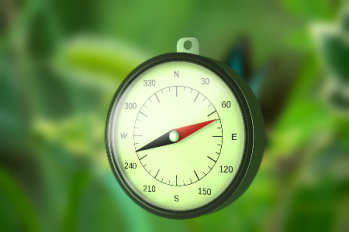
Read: 70 (°)
